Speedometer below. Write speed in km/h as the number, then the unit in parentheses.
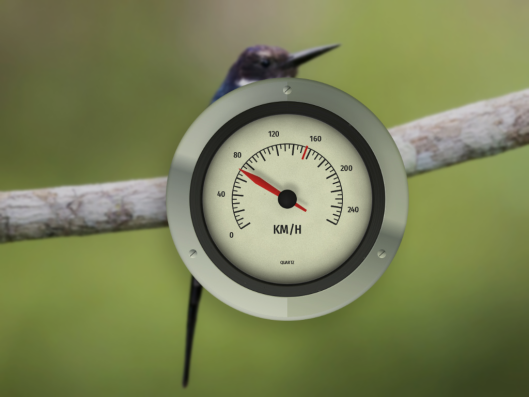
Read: 70 (km/h)
